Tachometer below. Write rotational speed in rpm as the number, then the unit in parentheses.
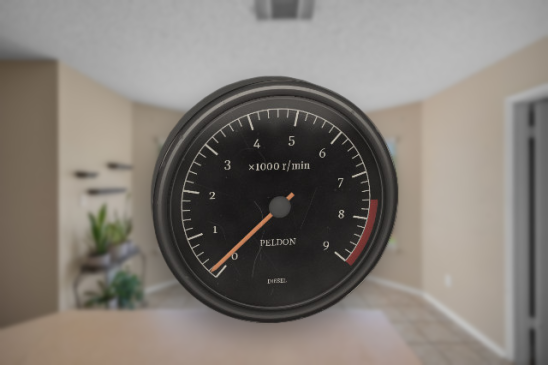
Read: 200 (rpm)
